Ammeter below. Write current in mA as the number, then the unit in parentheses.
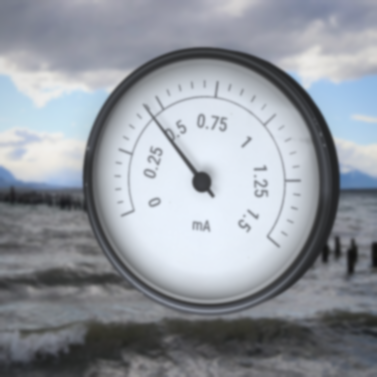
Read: 0.45 (mA)
